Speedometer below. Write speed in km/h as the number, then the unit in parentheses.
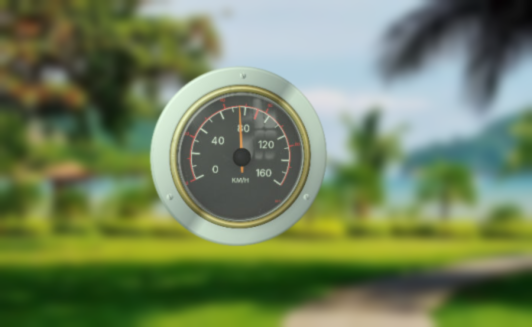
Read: 75 (km/h)
